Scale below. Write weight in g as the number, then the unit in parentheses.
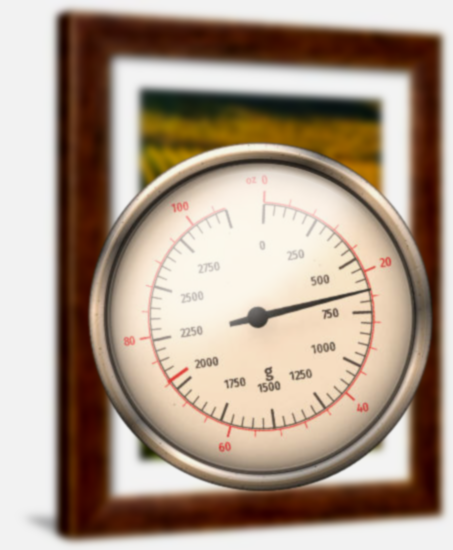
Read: 650 (g)
